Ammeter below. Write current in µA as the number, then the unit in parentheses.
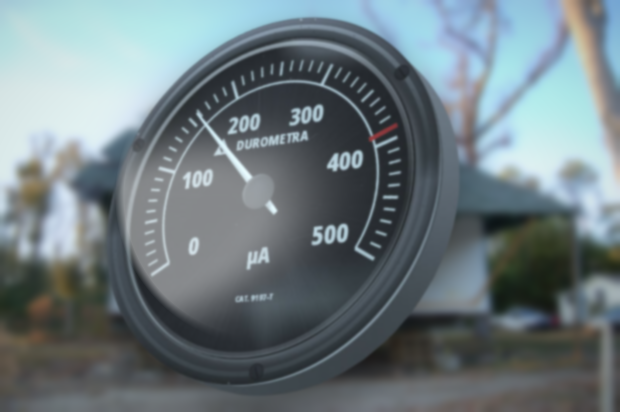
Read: 160 (µA)
